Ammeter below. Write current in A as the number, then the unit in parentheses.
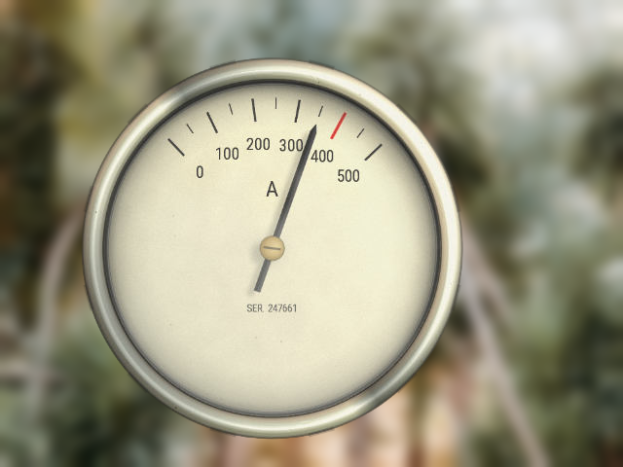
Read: 350 (A)
